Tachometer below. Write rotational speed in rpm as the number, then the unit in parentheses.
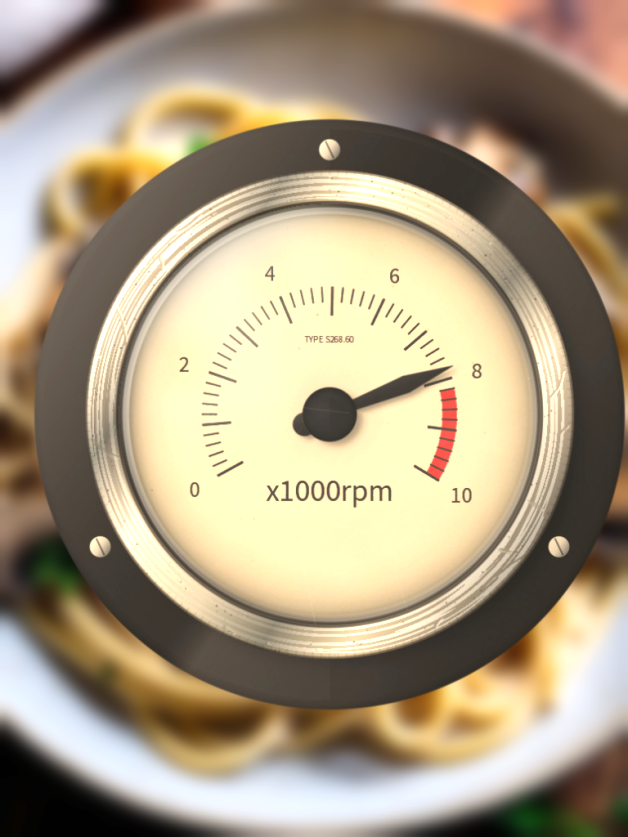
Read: 7800 (rpm)
